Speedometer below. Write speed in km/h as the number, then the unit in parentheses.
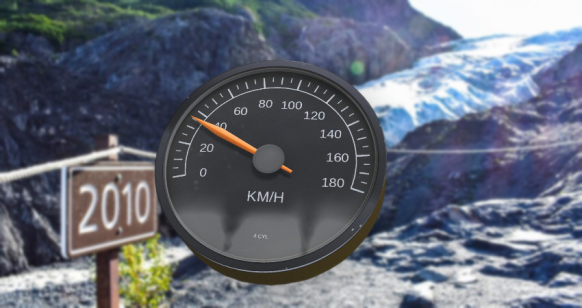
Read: 35 (km/h)
